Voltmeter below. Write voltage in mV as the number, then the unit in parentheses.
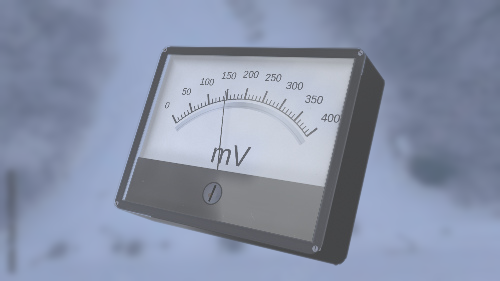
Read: 150 (mV)
